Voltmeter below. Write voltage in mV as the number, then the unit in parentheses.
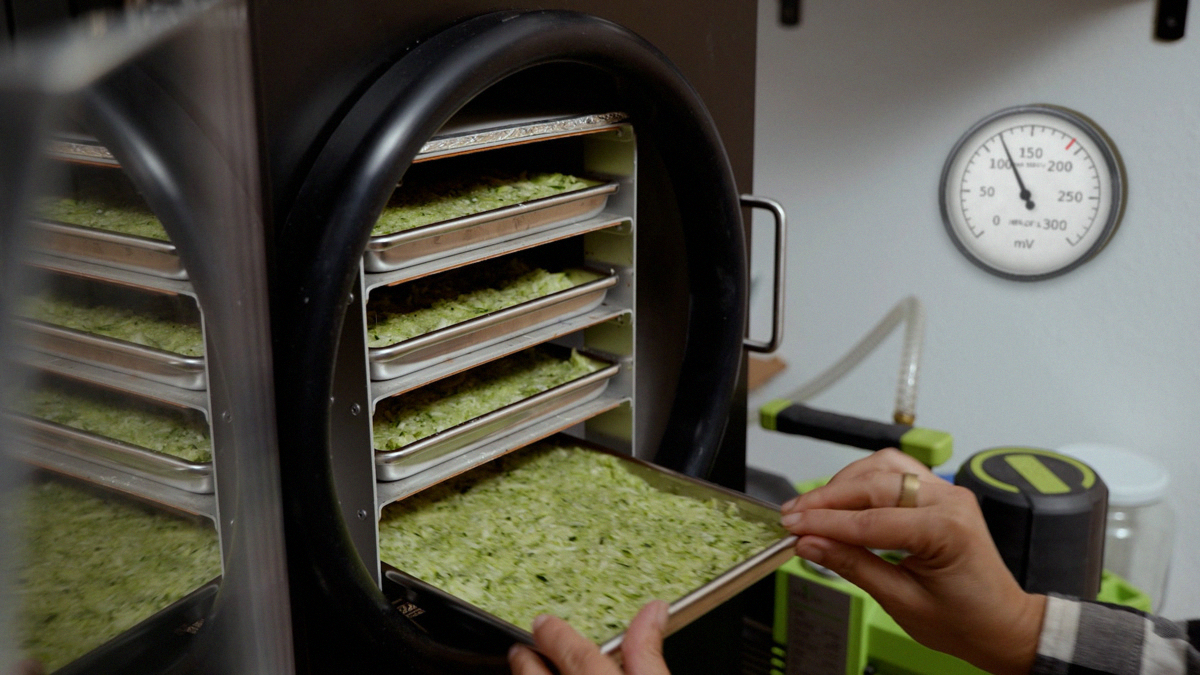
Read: 120 (mV)
